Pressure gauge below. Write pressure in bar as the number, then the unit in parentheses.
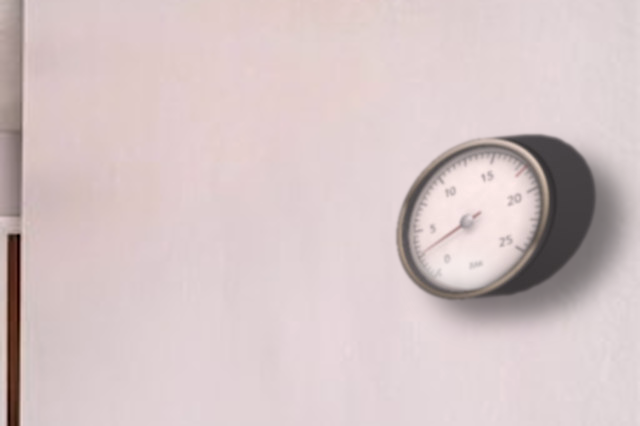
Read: 2.5 (bar)
